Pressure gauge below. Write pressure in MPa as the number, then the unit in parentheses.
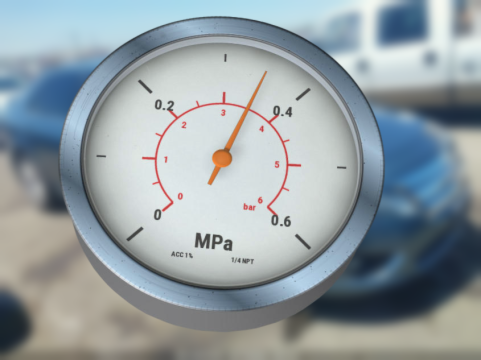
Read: 0.35 (MPa)
